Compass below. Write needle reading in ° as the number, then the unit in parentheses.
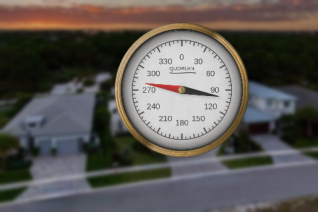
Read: 280 (°)
